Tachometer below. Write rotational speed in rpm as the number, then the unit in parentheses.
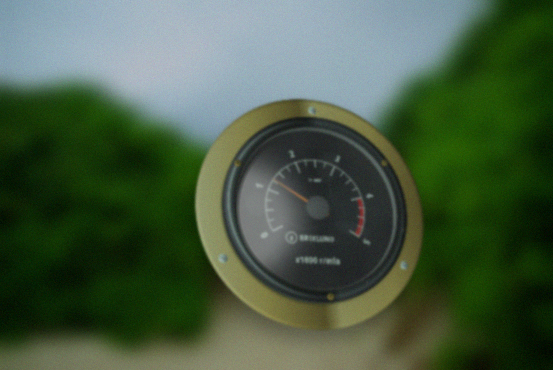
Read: 1250 (rpm)
